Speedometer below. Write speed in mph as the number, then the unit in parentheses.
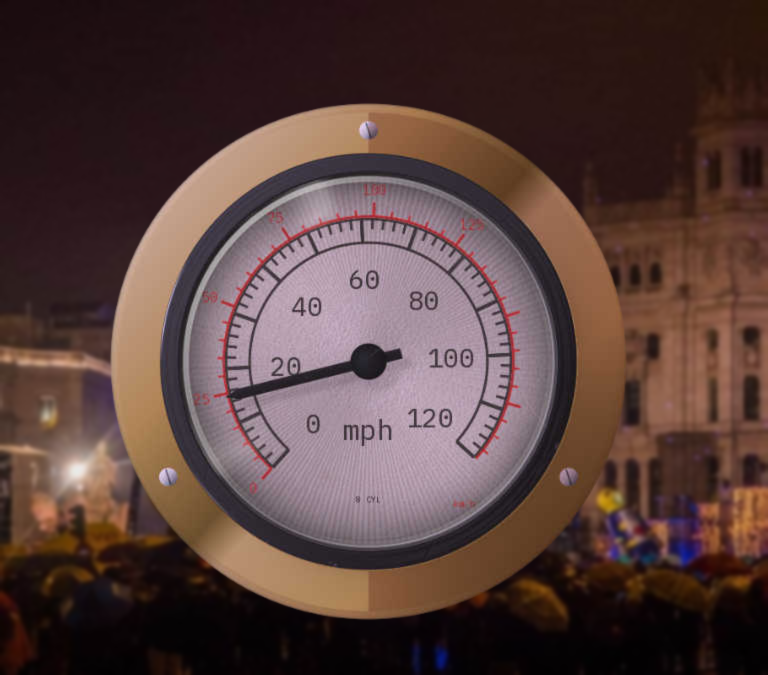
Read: 15 (mph)
